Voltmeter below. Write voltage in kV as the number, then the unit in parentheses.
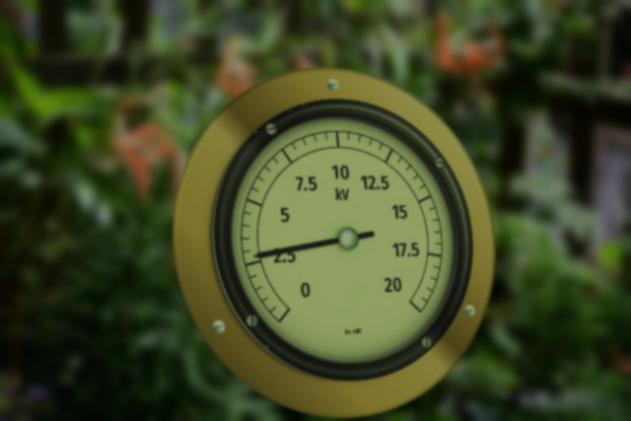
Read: 2.75 (kV)
